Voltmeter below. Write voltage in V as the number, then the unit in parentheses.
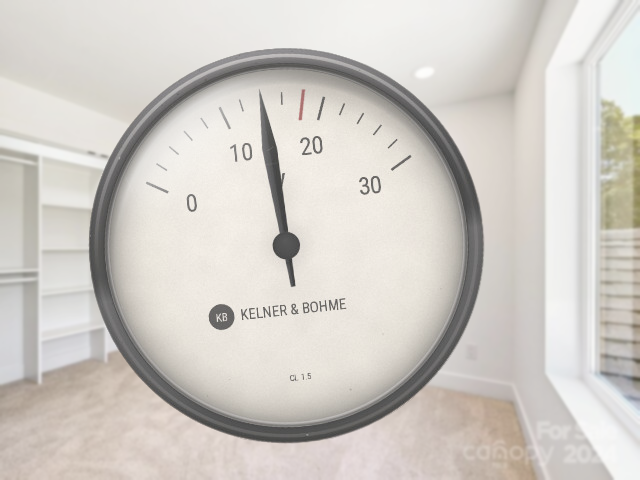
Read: 14 (V)
